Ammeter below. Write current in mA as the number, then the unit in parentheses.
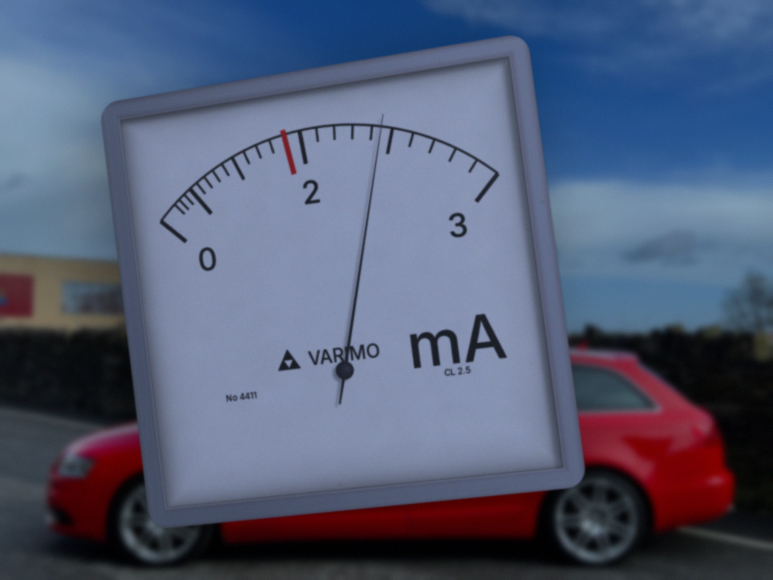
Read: 2.45 (mA)
